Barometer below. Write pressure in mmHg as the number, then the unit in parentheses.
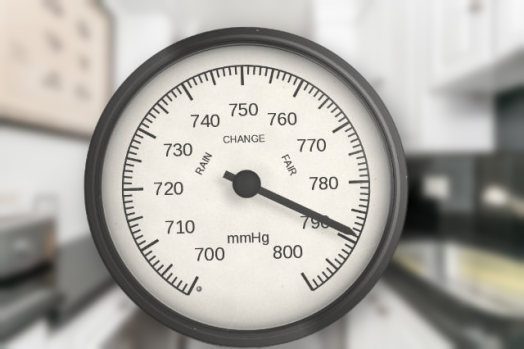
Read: 789 (mmHg)
